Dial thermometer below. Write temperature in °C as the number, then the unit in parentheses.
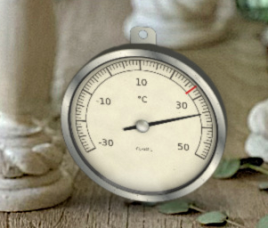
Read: 35 (°C)
